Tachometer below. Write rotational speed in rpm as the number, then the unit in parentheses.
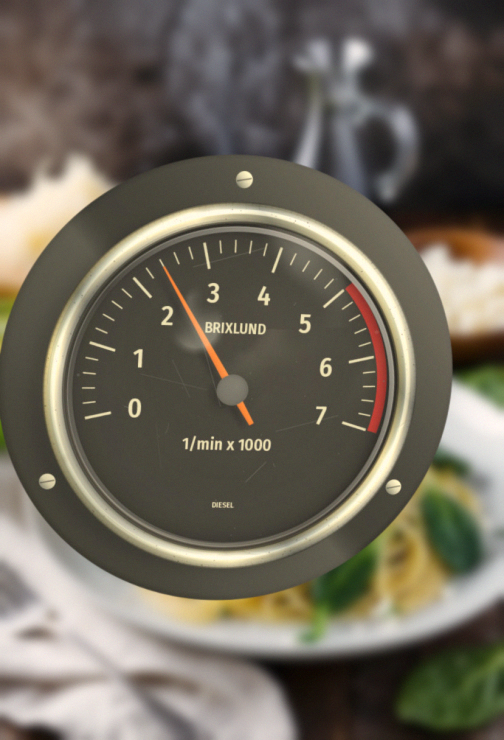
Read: 2400 (rpm)
